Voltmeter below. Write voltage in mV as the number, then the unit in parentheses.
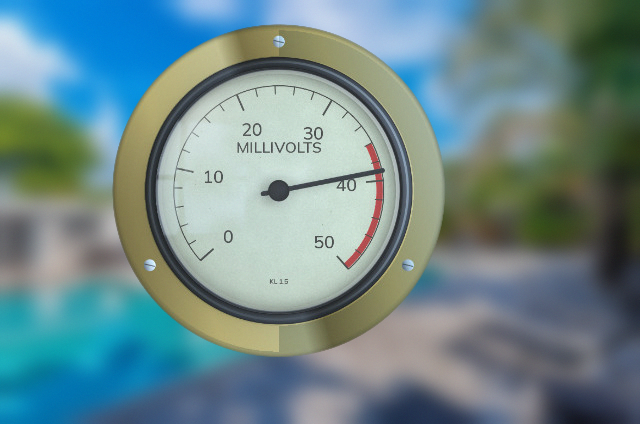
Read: 39 (mV)
